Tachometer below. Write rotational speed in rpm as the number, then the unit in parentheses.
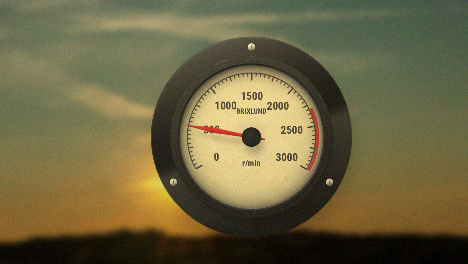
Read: 500 (rpm)
